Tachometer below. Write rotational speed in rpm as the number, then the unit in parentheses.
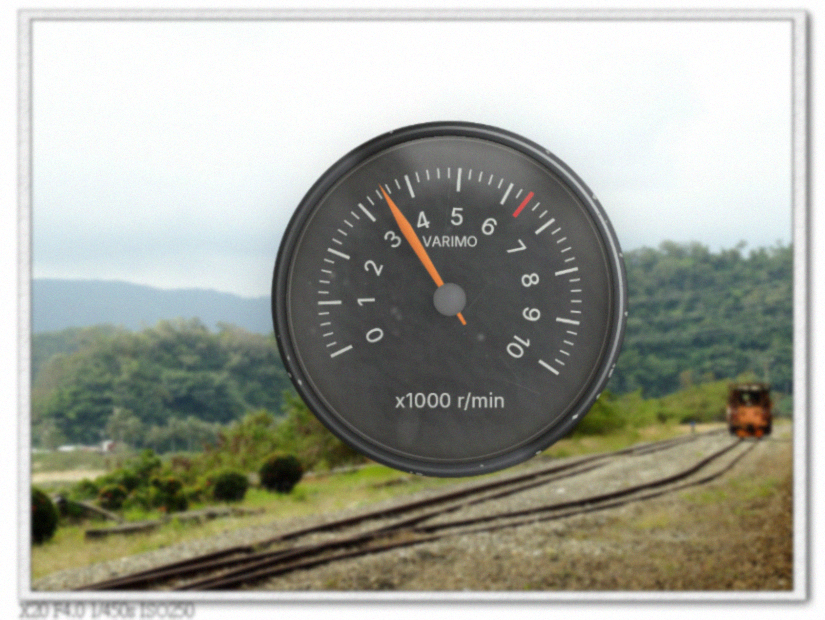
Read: 3500 (rpm)
